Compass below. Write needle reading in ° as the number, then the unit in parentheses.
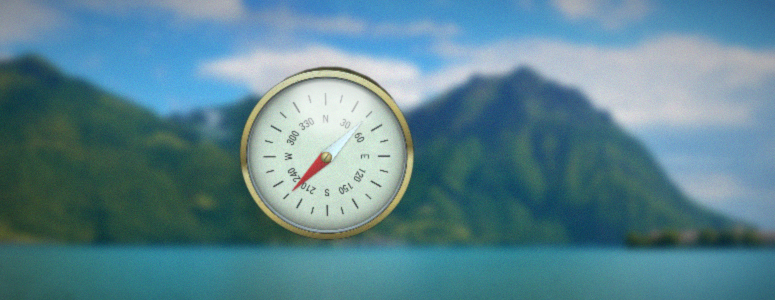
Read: 225 (°)
